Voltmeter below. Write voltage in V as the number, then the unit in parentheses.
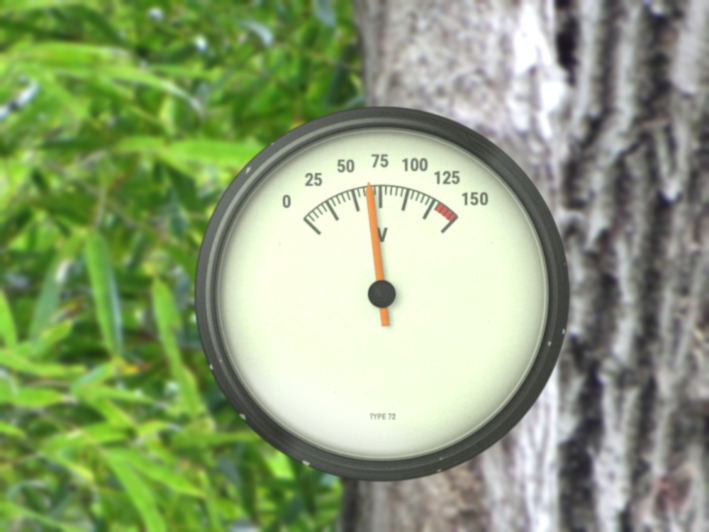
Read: 65 (V)
